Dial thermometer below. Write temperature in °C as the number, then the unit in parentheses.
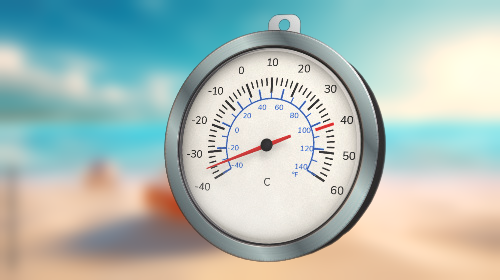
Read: -36 (°C)
